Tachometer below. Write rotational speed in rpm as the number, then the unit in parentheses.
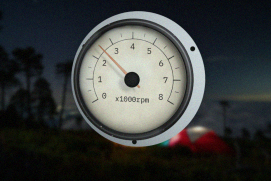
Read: 2500 (rpm)
